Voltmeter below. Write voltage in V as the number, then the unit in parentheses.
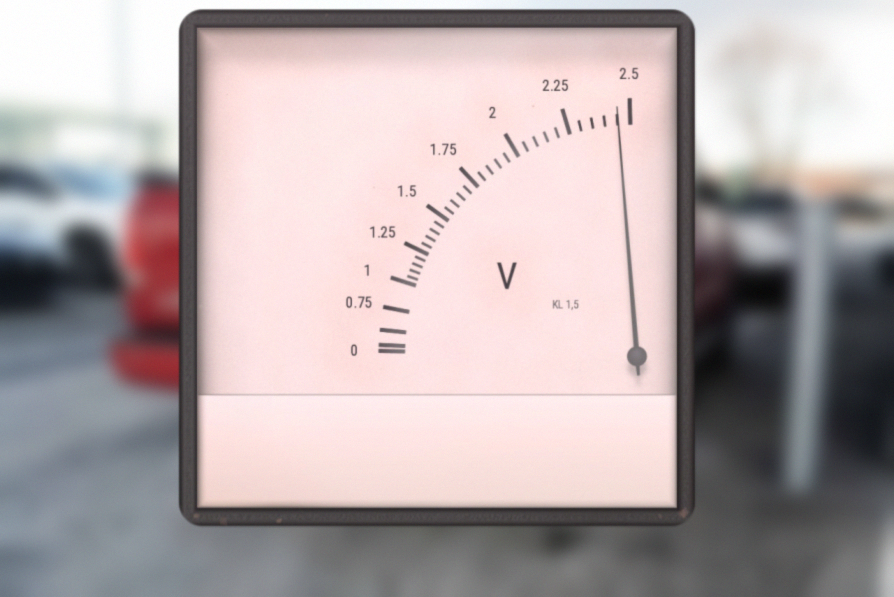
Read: 2.45 (V)
